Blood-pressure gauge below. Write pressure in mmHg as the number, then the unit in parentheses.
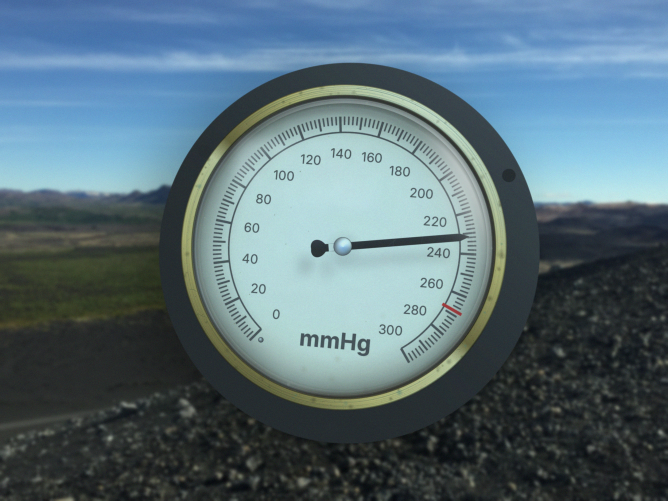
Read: 232 (mmHg)
